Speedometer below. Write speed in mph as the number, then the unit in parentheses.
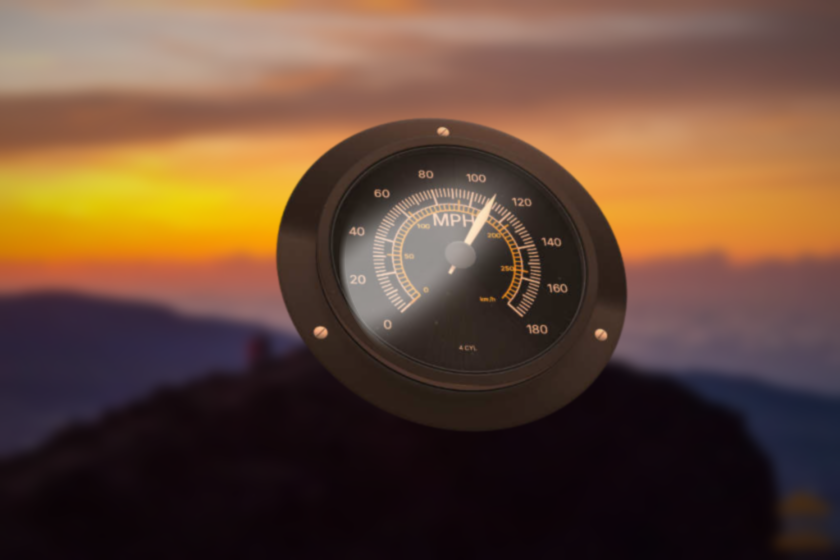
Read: 110 (mph)
